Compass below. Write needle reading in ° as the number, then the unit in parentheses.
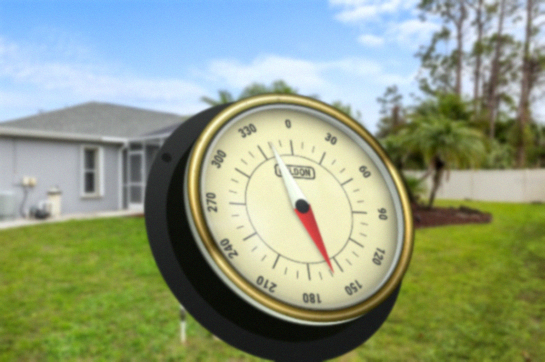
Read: 160 (°)
